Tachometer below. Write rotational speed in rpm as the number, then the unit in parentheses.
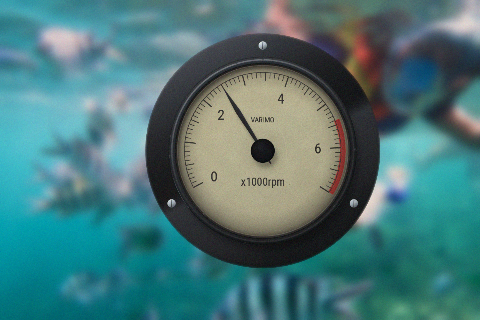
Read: 2500 (rpm)
